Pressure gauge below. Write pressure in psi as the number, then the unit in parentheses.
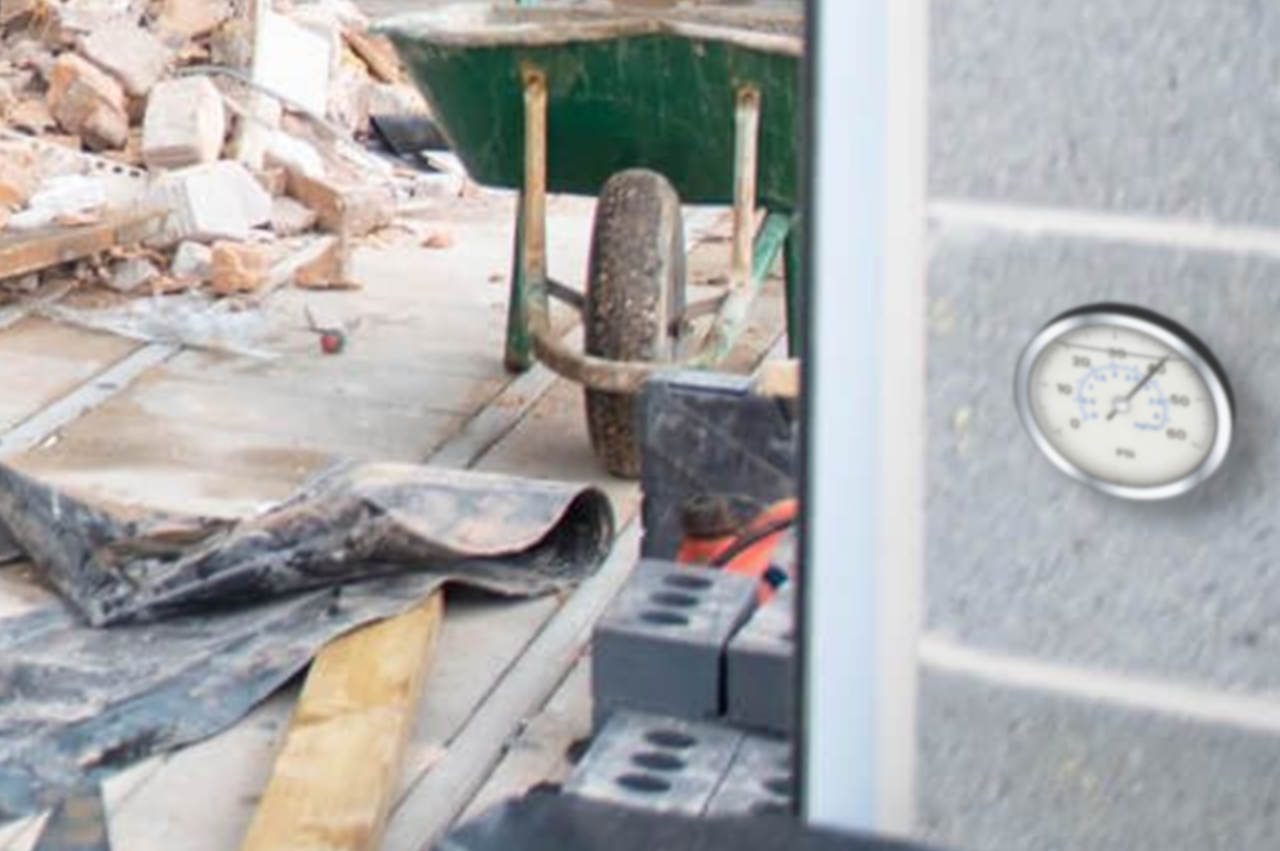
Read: 40 (psi)
